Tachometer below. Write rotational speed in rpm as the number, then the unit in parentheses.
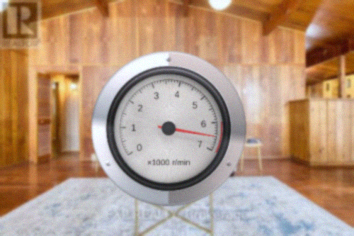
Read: 6500 (rpm)
